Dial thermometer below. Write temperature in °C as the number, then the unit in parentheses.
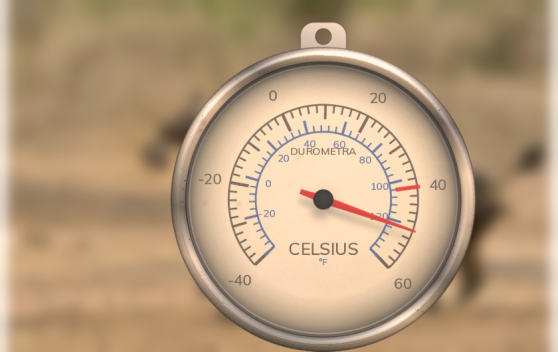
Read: 50 (°C)
